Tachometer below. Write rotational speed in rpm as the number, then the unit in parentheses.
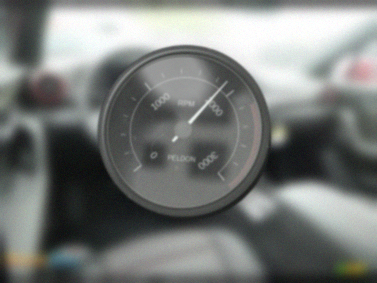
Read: 1900 (rpm)
